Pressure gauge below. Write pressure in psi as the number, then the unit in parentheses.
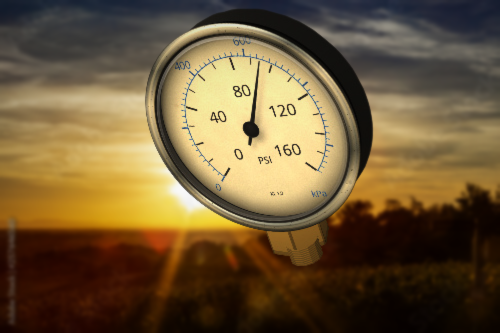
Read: 95 (psi)
